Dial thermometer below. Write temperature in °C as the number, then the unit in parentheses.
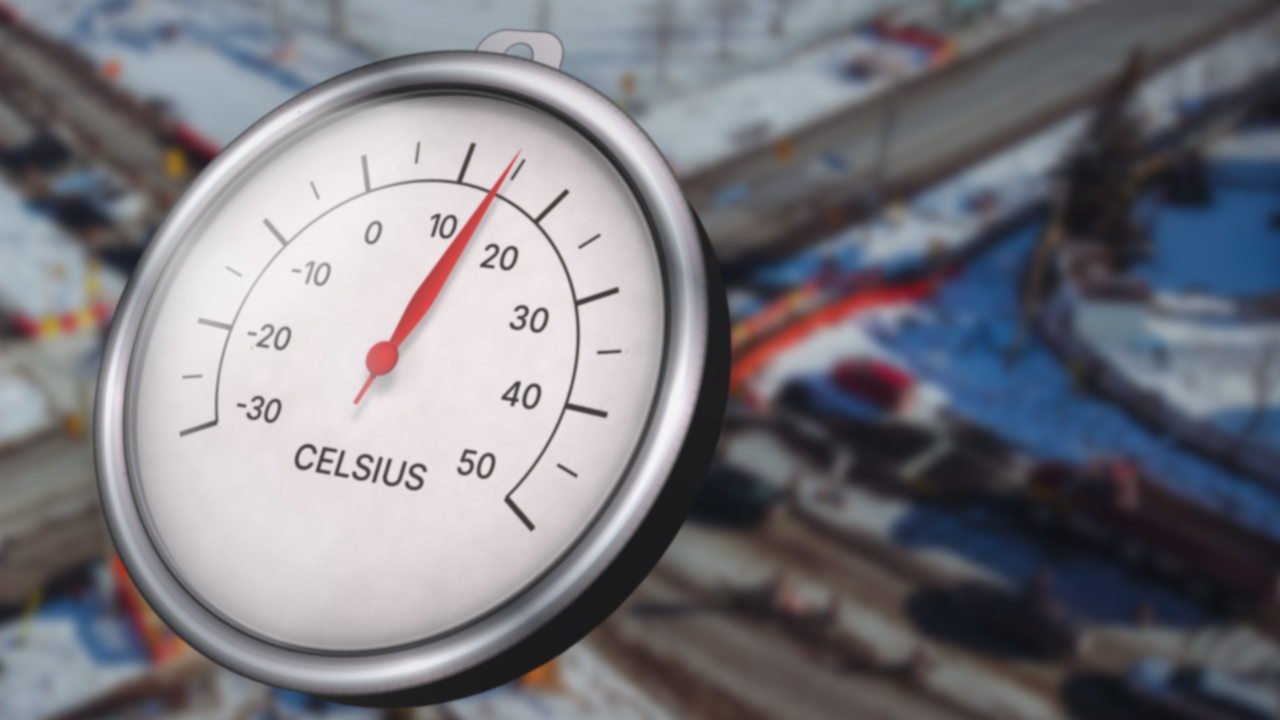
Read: 15 (°C)
